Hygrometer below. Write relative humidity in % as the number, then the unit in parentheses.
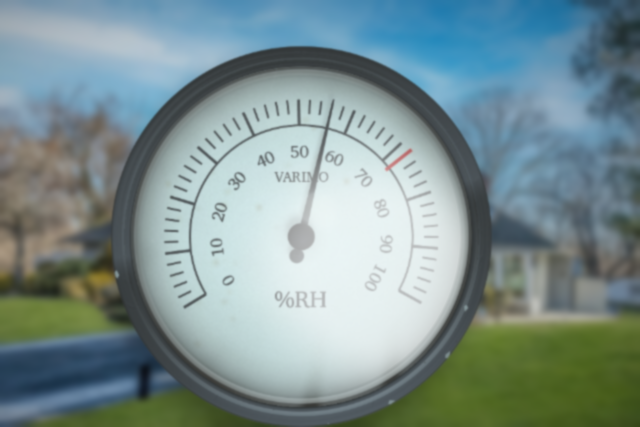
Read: 56 (%)
